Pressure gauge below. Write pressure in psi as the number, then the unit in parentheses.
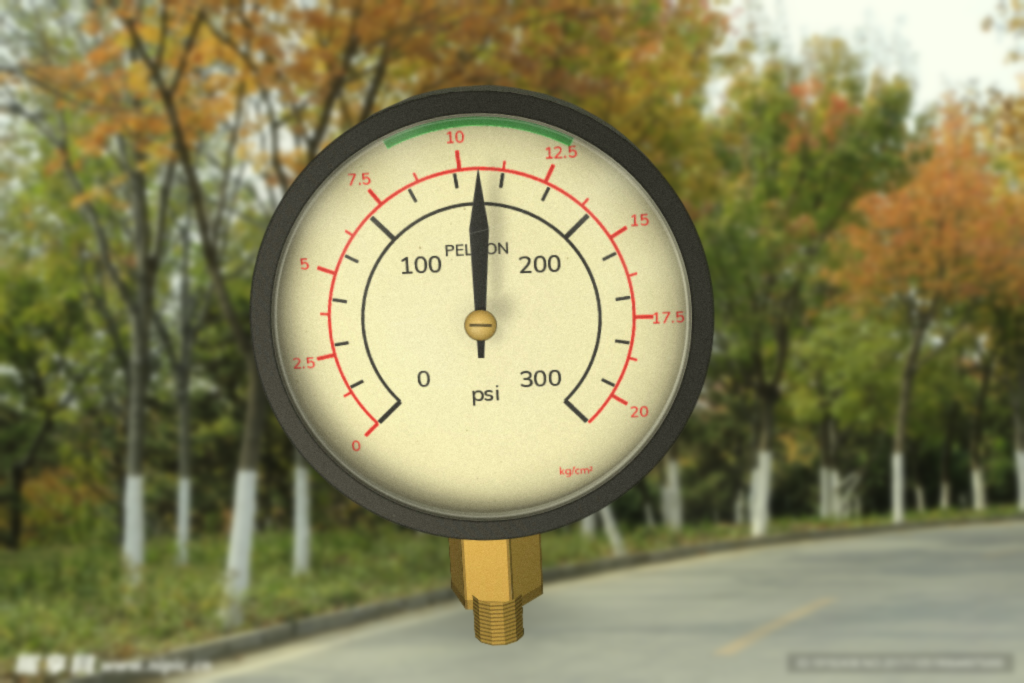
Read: 150 (psi)
